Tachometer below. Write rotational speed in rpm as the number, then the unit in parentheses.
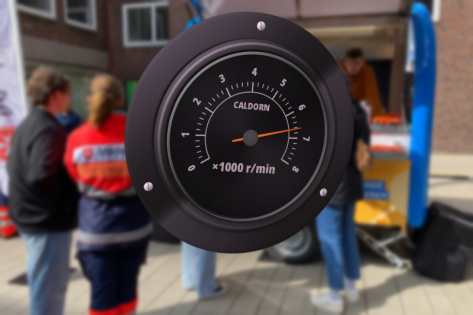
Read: 6600 (rpm)
